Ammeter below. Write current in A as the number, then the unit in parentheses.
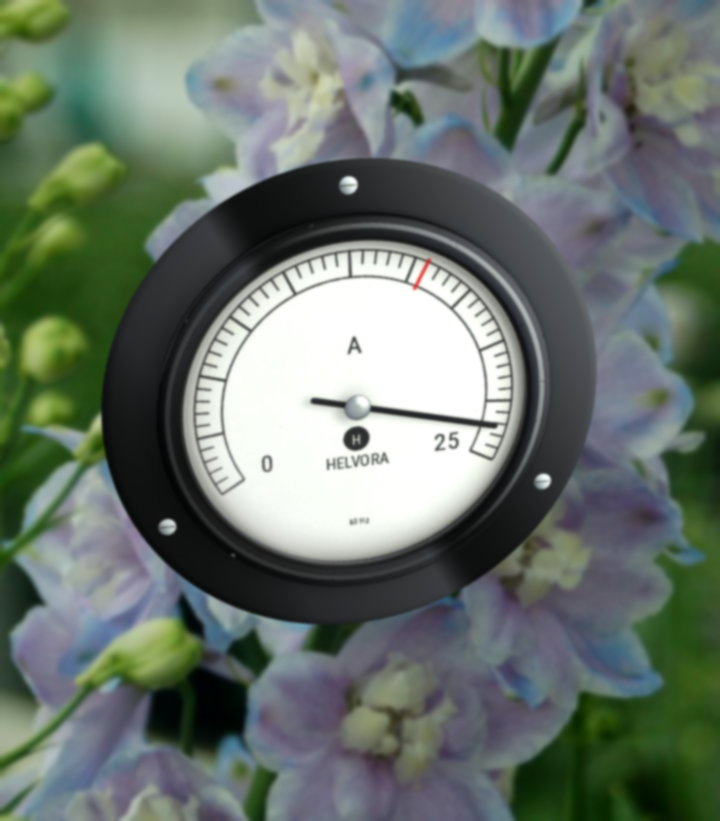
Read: 23.5 (A)
